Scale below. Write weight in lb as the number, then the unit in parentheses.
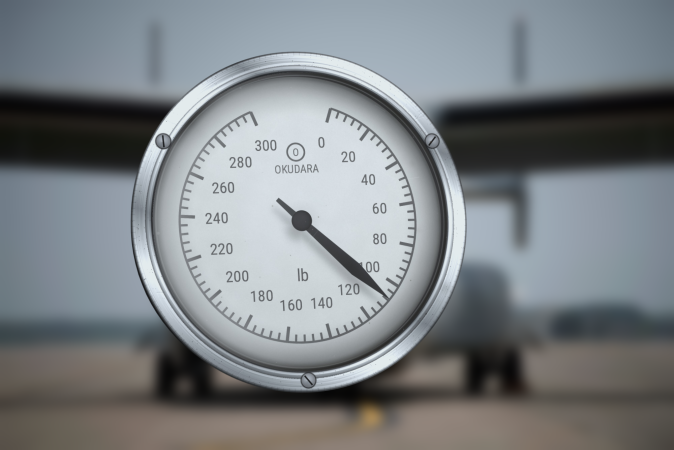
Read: 108 (lb)
